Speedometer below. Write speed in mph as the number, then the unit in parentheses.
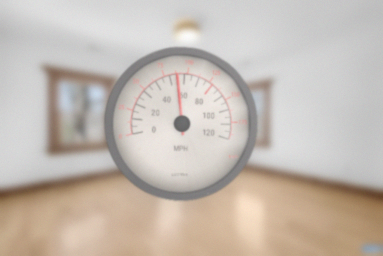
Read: 55 (mph)
